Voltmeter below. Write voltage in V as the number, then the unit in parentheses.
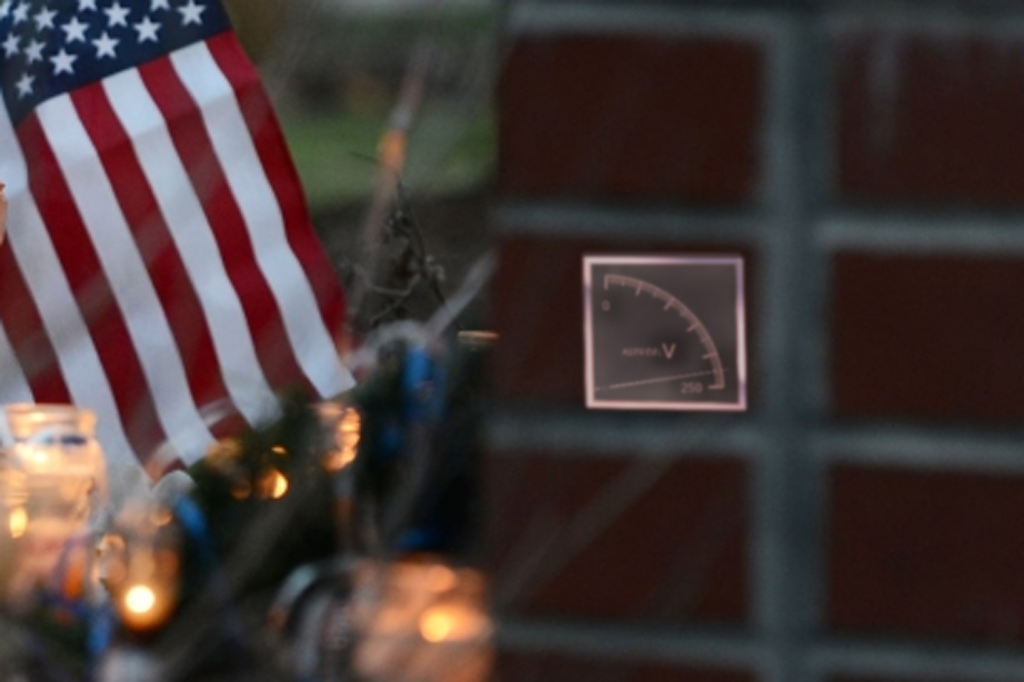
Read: 225 (V)
